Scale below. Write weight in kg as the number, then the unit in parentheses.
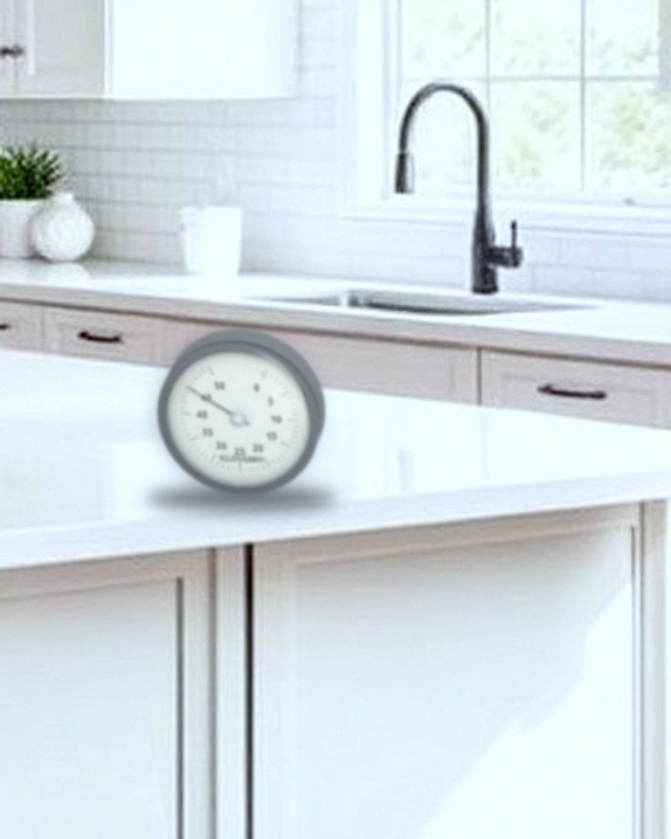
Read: 45 (kg)
